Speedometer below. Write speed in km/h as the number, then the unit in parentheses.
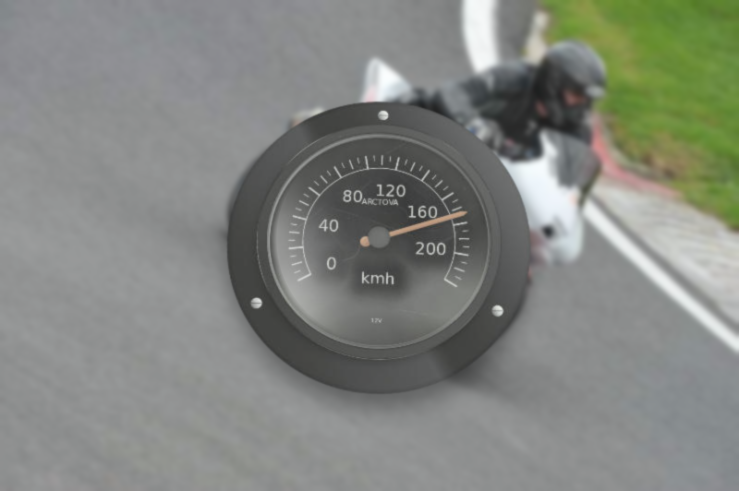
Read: 175 (km/h)
